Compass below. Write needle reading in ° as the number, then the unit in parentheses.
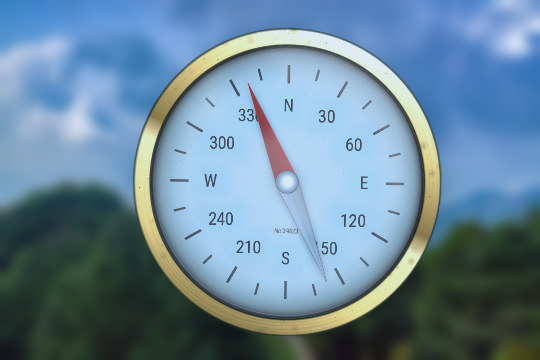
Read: 337.5 (°)
